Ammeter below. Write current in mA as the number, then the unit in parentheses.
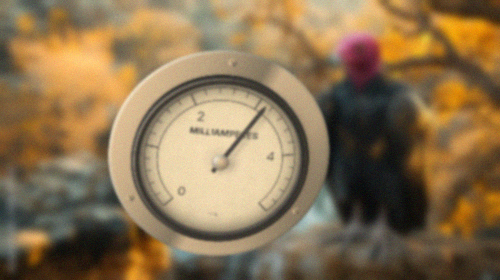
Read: 3.1 (mA)
